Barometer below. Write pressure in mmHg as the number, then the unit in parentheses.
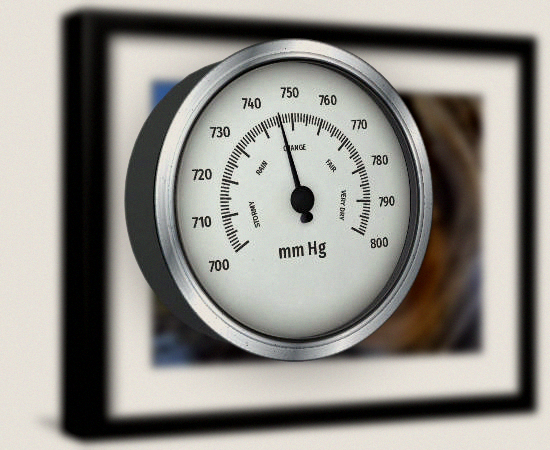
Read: 745 (mmHg)
